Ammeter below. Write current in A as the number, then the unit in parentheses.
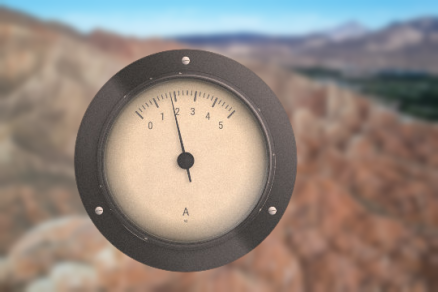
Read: 1.8 (A)
